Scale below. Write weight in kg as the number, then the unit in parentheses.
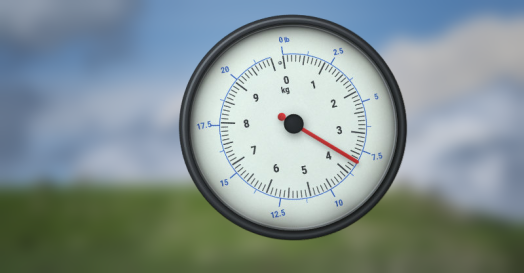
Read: 3.7 (kg)
